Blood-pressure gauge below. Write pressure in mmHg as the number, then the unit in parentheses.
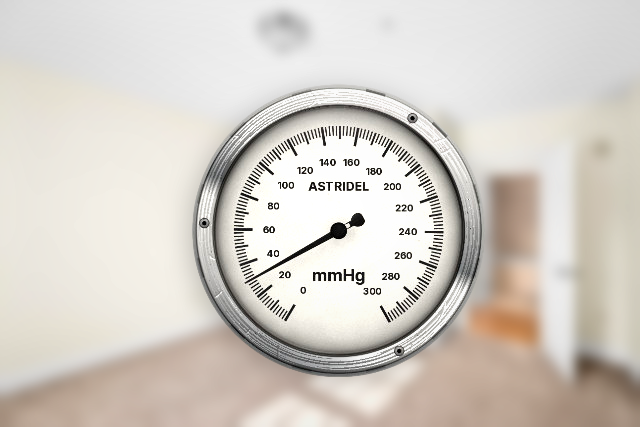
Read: 30 (mmHg)
